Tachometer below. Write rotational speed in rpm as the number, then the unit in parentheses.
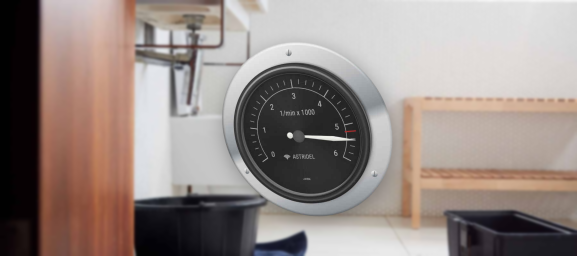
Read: 5400 (rpm)
